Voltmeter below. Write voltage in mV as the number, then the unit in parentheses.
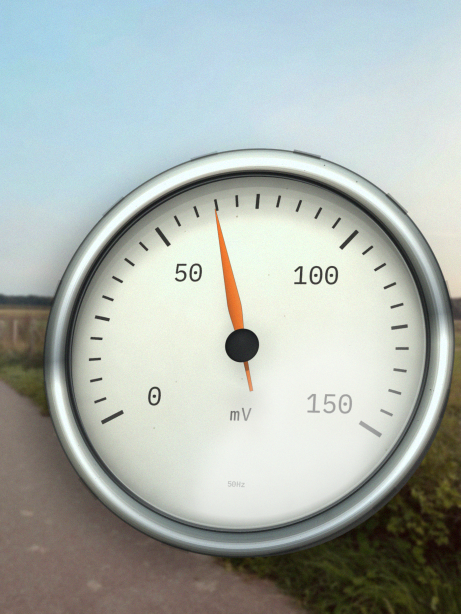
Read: 65 (mV)
